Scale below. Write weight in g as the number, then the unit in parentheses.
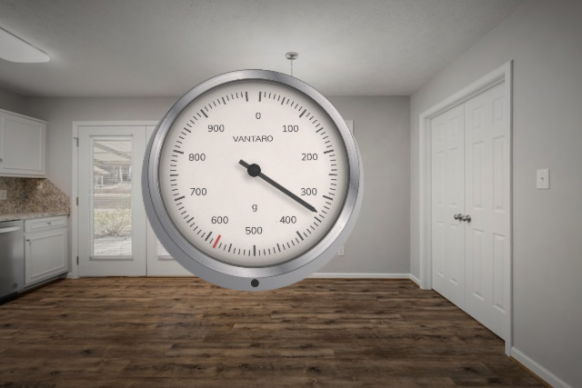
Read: 340 (g)
